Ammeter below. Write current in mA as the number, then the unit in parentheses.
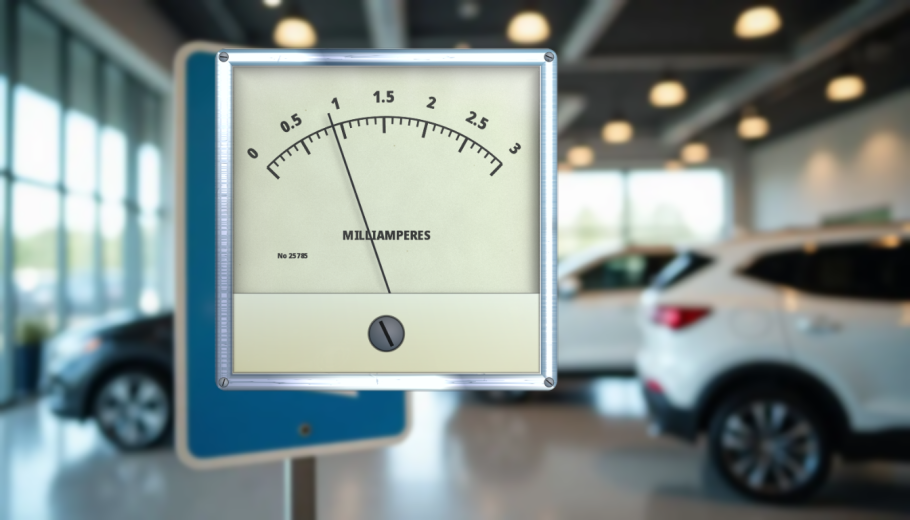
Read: 0.9 (mA)
